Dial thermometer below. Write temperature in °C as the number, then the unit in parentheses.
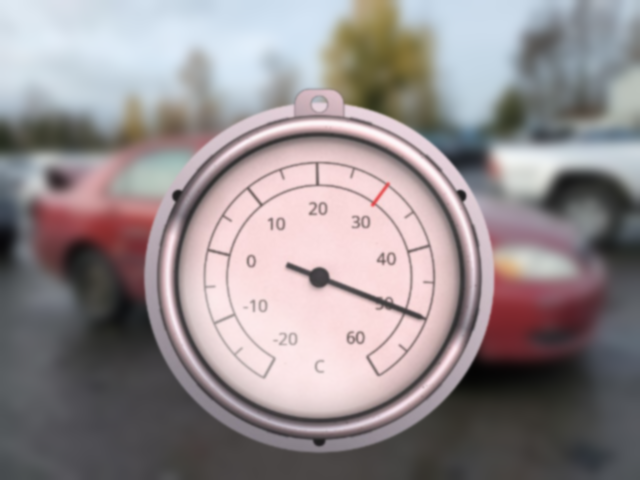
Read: 50 (°C)
